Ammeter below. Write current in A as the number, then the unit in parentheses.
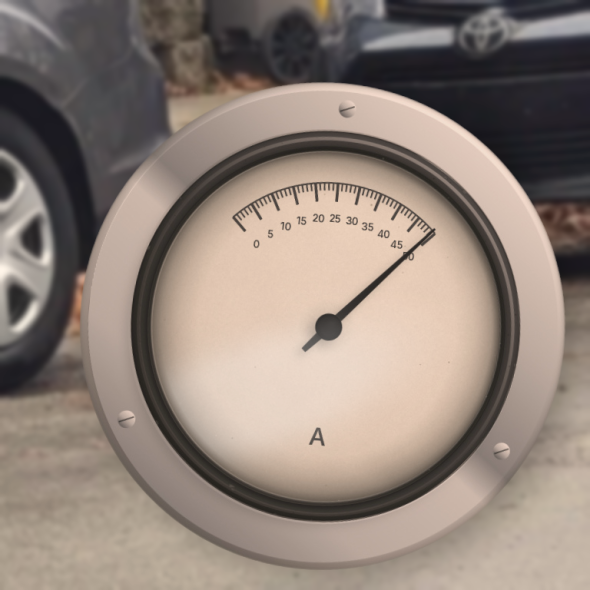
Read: 49 (A)
